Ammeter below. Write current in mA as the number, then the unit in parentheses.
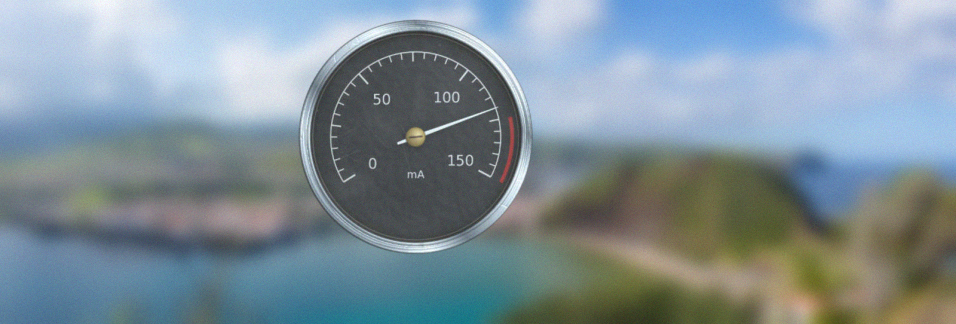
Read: 120 (mA)
